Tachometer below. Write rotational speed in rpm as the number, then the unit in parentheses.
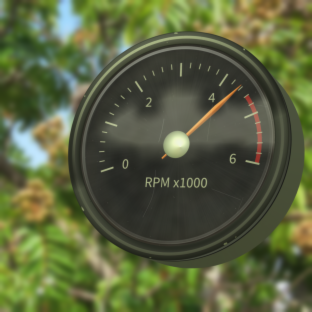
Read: 4400 (rpm)
